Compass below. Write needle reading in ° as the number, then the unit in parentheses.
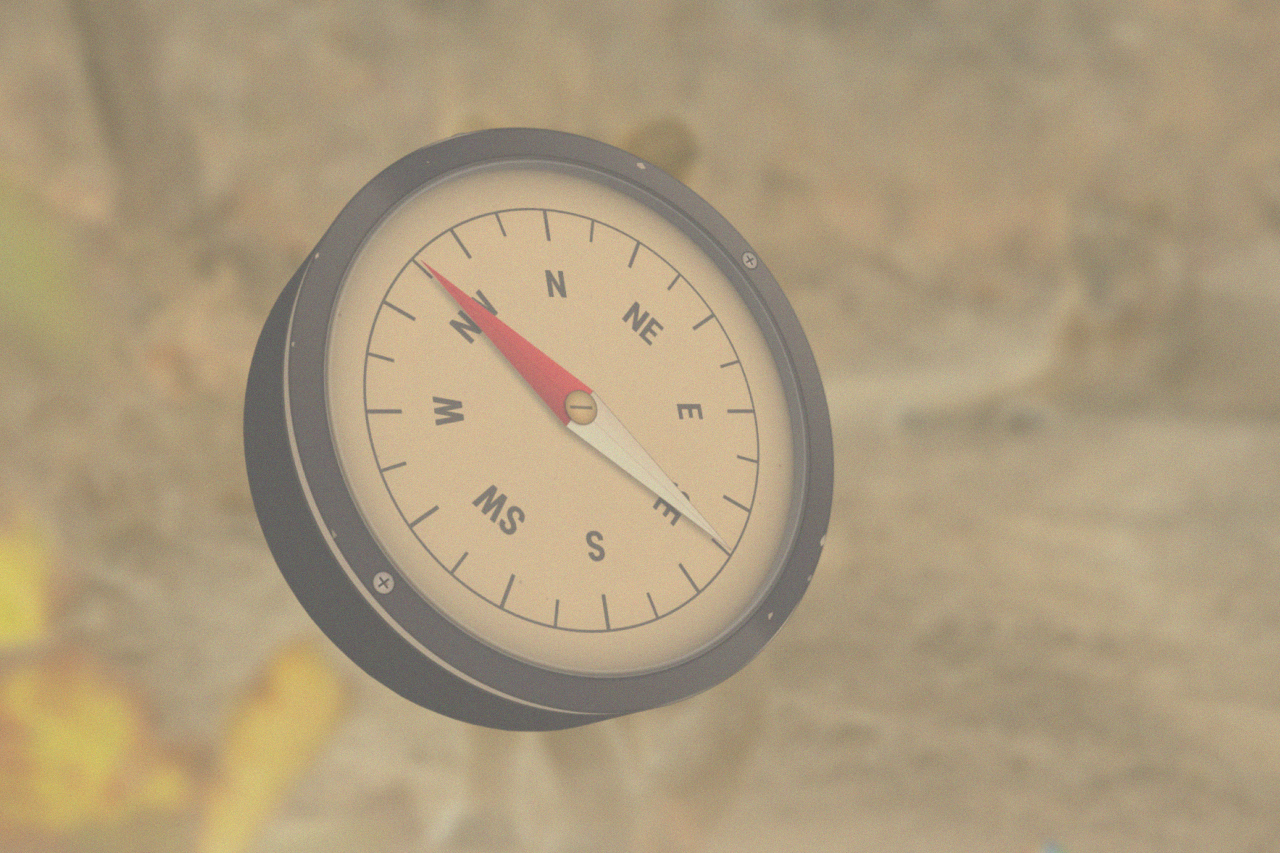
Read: 315 (°)
